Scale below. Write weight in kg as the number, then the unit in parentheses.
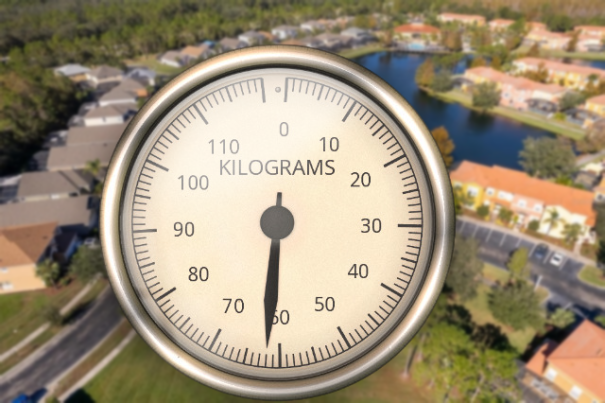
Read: 62 (kg)
